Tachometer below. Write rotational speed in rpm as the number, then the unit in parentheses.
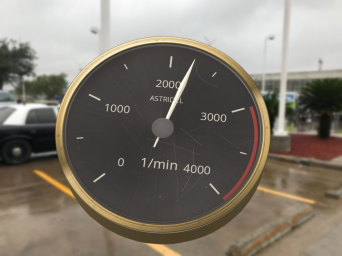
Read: 2250 (rpm)
